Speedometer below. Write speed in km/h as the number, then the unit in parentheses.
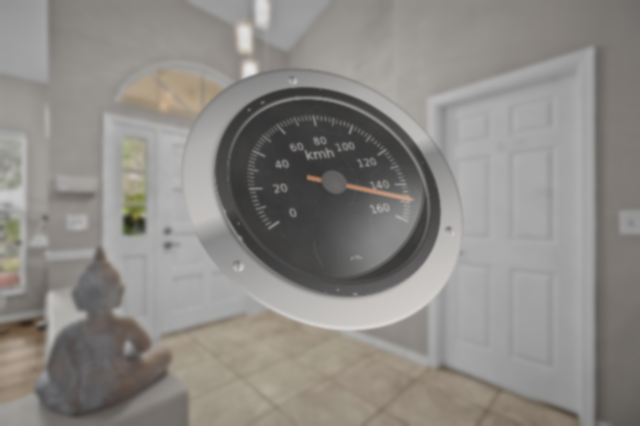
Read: 150 (km/h)
